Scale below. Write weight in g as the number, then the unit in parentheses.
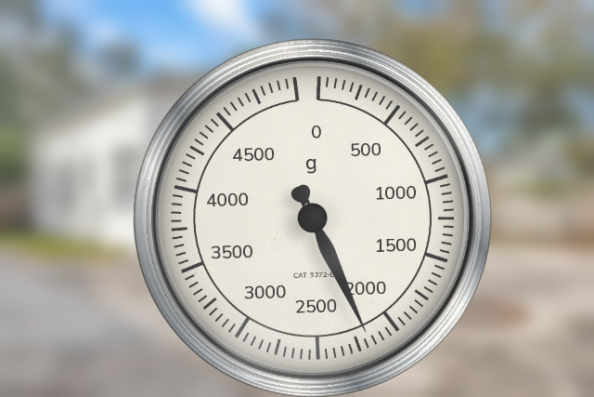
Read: 2175 (g)
